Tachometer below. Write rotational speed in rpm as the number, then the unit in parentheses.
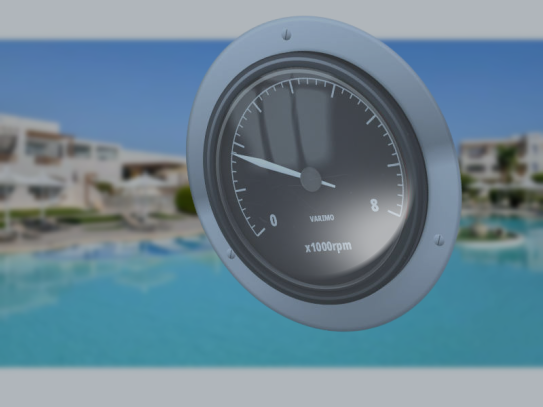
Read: 1800 (rpm)
